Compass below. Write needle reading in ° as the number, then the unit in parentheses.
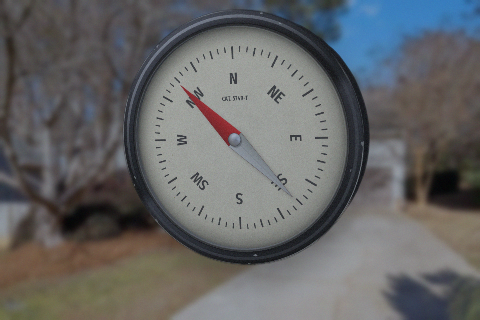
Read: 315 (°)
